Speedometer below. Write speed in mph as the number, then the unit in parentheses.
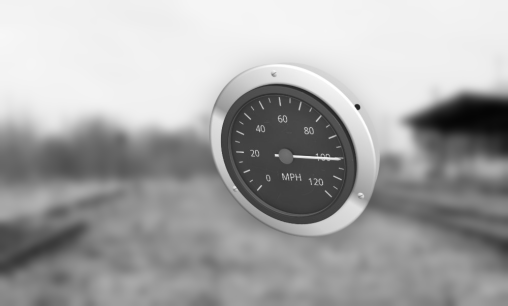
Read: 100 (mph)
